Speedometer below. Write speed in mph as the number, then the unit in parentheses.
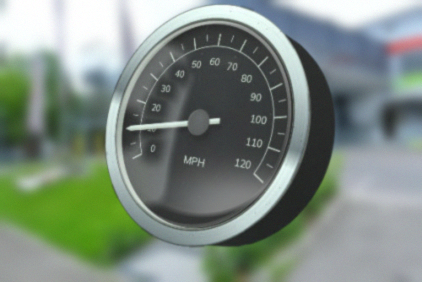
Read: 10 (mph)
